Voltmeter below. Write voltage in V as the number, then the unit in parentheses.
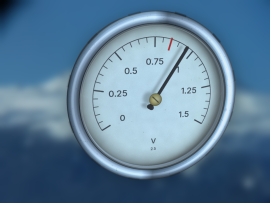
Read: 0.95 (V)
